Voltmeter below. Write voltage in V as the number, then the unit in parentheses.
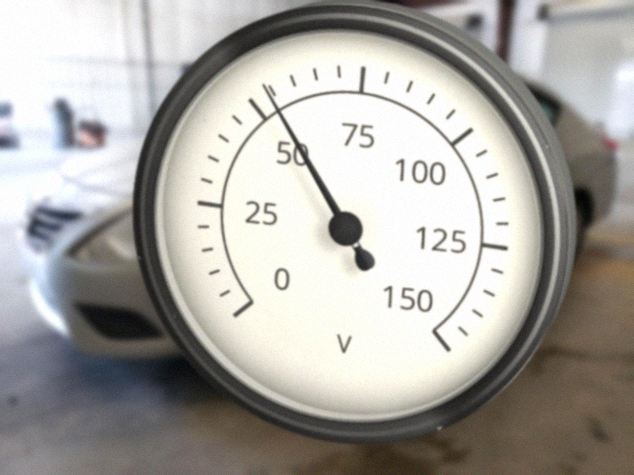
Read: 55 (V)
